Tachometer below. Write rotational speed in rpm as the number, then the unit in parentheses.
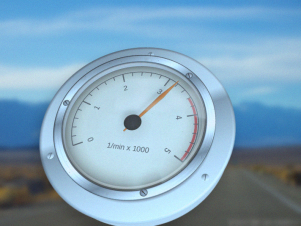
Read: 3200 (rpm)
